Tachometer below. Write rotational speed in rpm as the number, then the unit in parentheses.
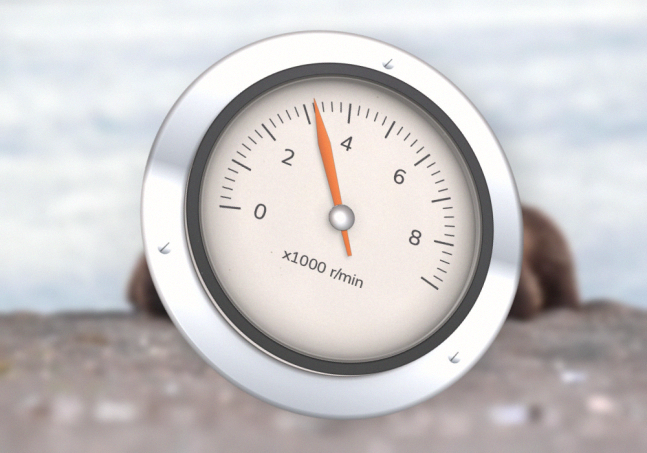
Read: 3200 (rpm)
